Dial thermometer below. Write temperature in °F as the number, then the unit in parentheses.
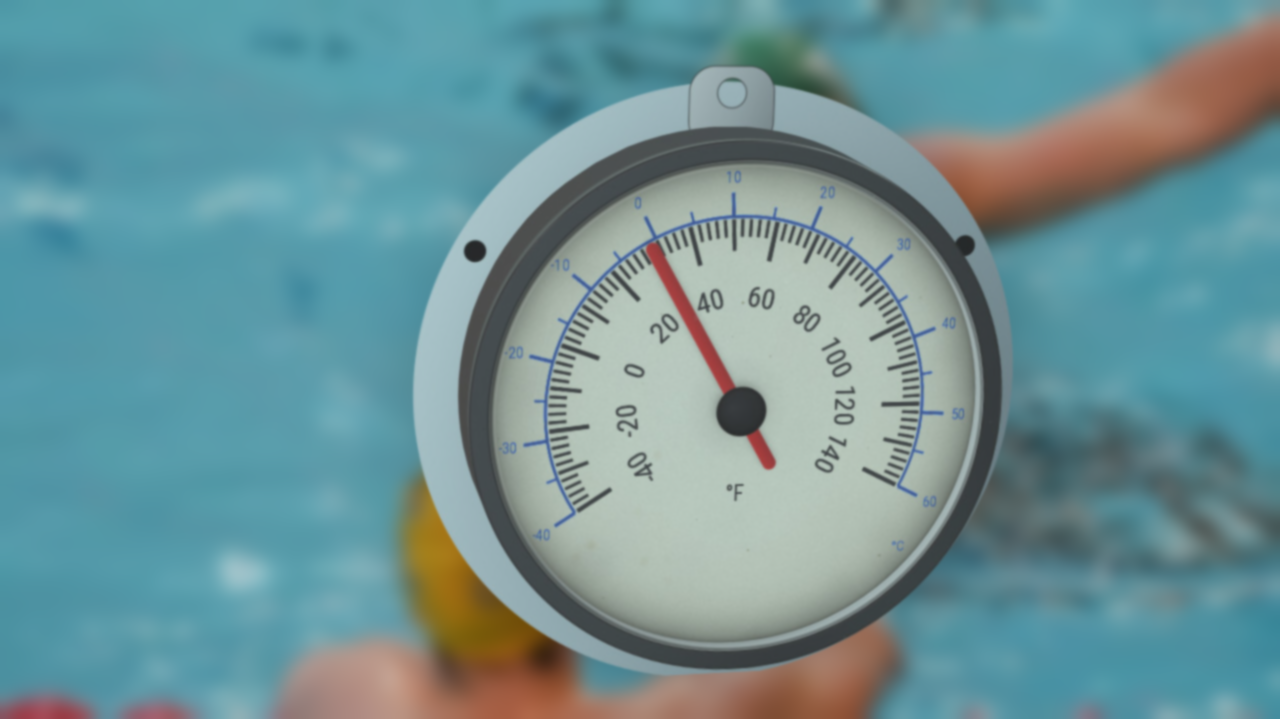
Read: 30 (°F)
